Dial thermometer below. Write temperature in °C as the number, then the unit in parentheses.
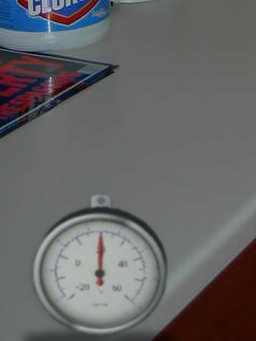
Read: 20 (°C)
